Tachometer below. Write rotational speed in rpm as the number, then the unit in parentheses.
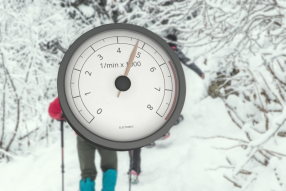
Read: 4750 (rpm)
